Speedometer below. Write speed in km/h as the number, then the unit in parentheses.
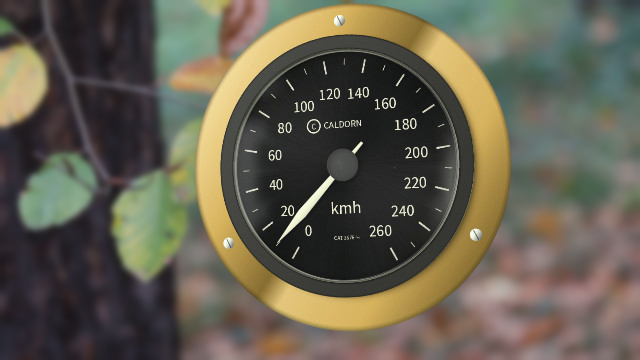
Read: 10 (km/h)
